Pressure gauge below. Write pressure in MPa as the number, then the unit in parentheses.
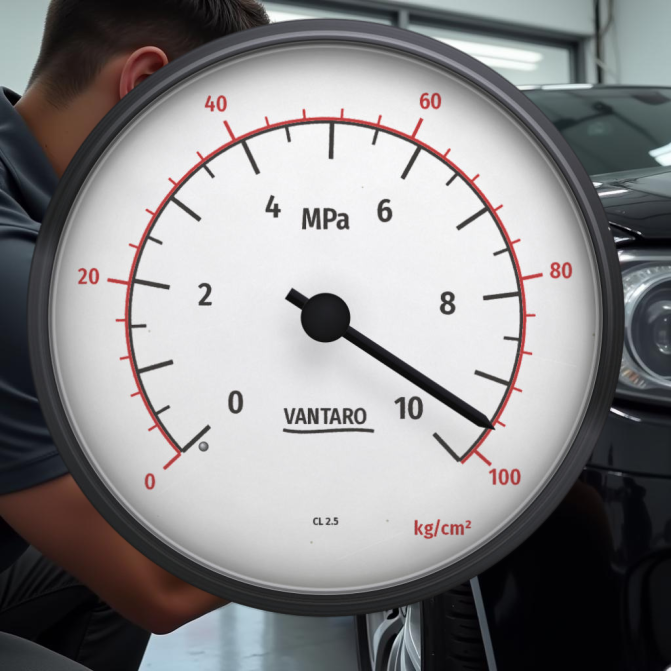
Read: 9.5 (MPa)
